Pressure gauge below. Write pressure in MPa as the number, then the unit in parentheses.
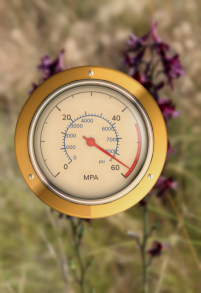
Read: 57.5 (MPa)
